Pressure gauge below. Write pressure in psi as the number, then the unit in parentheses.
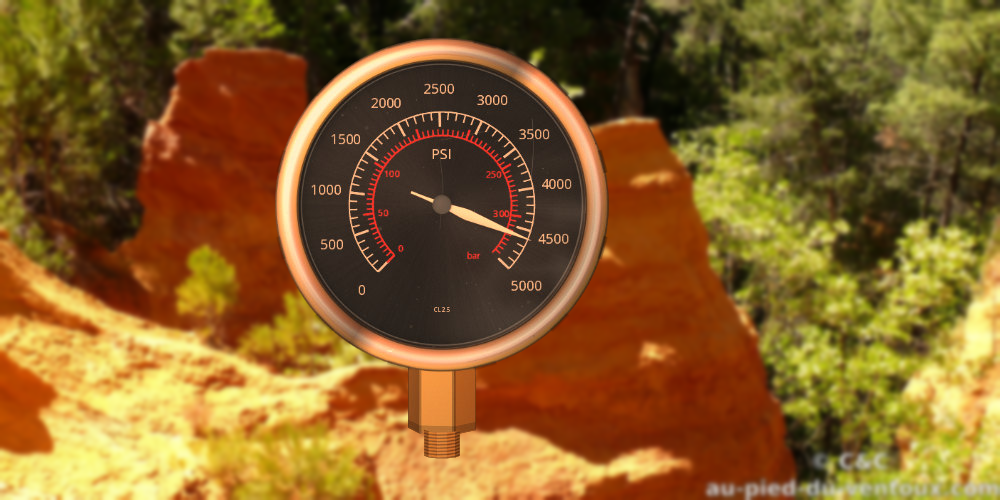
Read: 4600 (psi)
